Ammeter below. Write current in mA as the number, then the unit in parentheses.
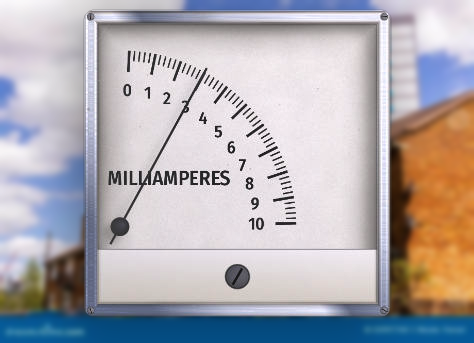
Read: 3 (mA)
